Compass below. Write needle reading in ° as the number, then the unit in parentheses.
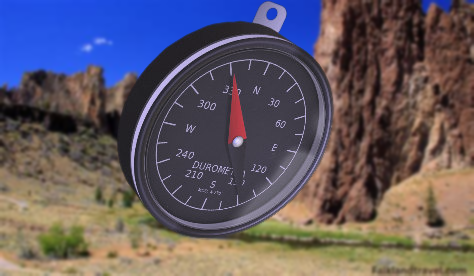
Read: 330 (°)
